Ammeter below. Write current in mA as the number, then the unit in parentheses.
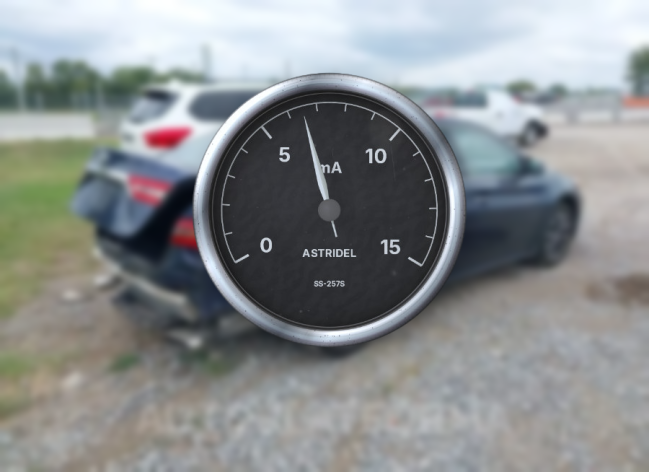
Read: 6.5 (mA)
